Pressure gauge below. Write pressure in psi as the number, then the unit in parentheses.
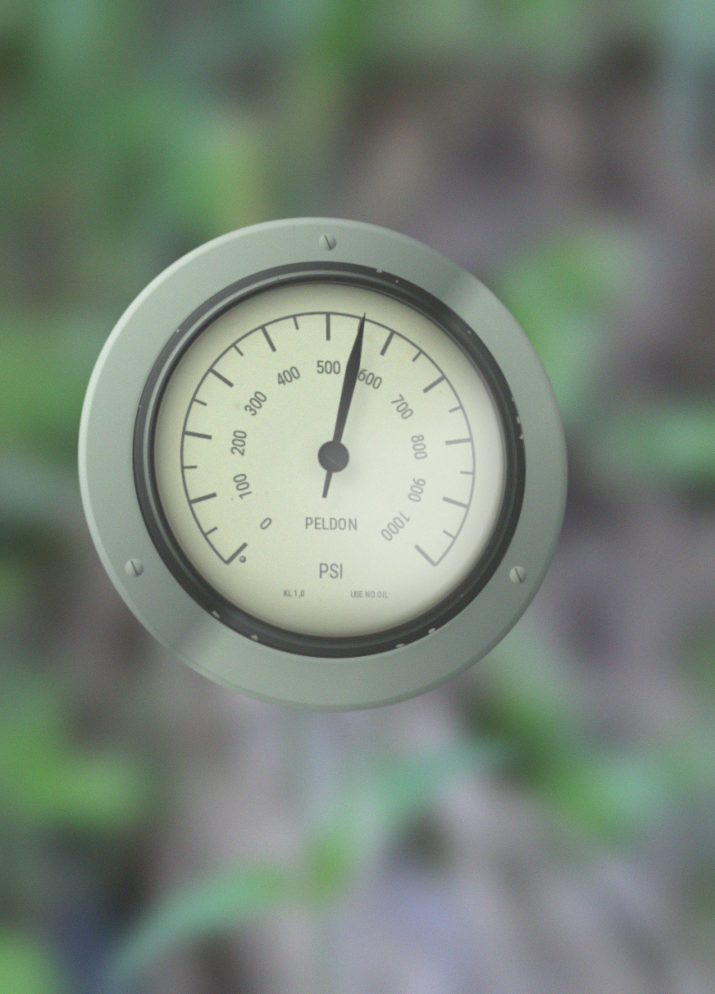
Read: 550 (psi)
